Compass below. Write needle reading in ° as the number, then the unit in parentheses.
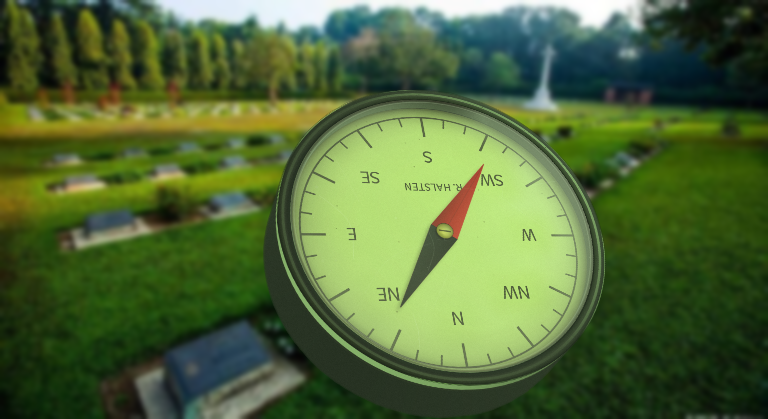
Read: 215 (°)
